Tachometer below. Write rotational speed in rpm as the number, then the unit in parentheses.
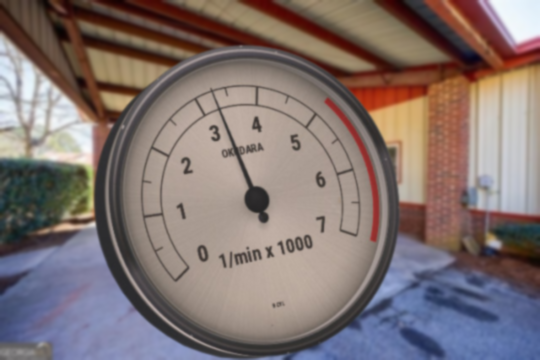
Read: 3250 (rpm)
